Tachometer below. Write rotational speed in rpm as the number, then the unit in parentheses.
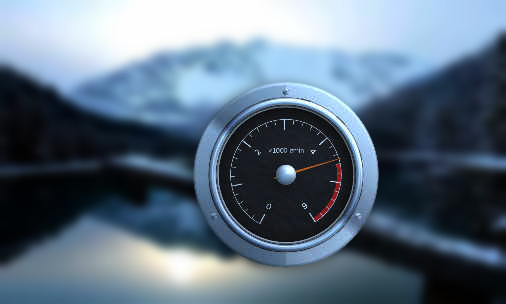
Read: 4500 (rpm)
